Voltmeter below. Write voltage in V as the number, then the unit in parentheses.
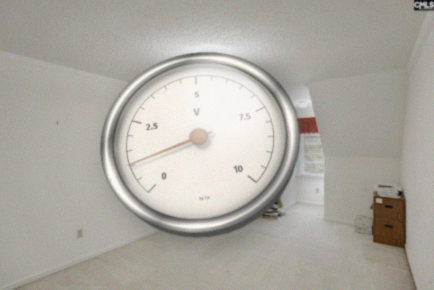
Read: 1 (V)
